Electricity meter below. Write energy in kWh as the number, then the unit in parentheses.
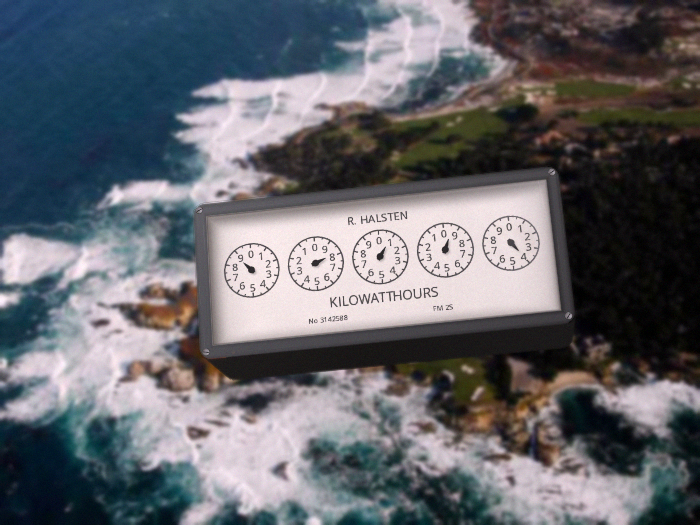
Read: 88094 (kWh)
